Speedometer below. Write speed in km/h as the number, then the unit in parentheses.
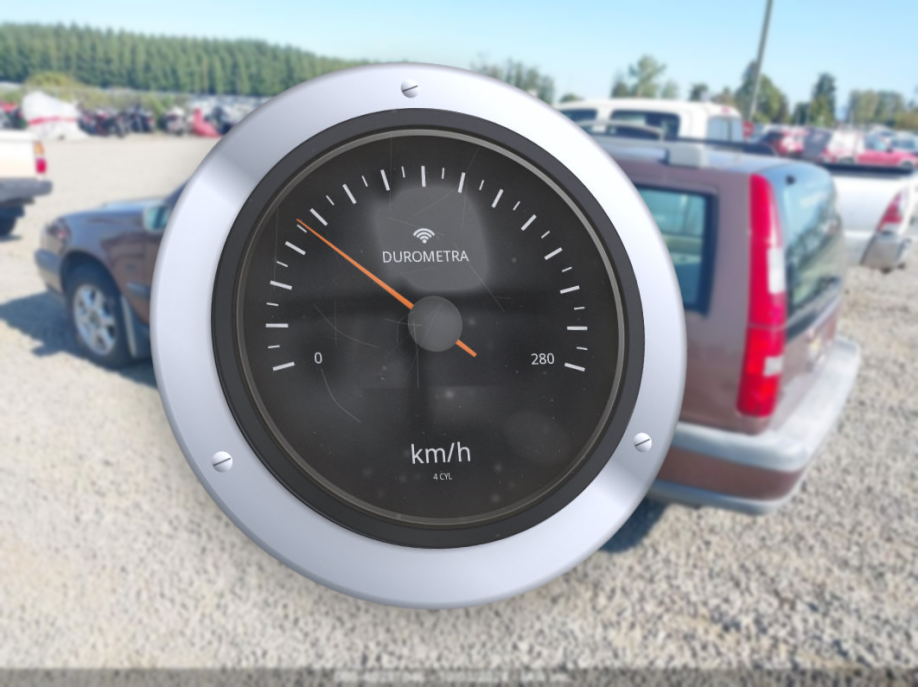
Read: 70 (km/h)
